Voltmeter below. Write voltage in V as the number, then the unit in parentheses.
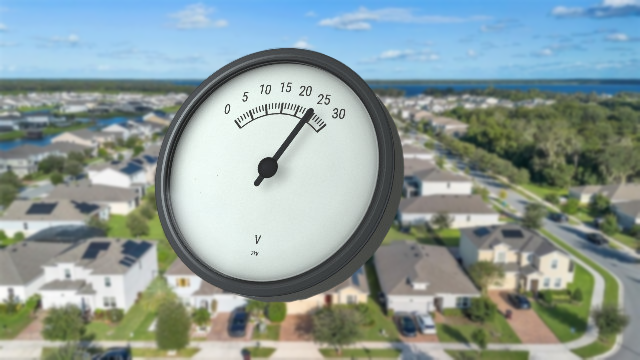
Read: 25 (V)
